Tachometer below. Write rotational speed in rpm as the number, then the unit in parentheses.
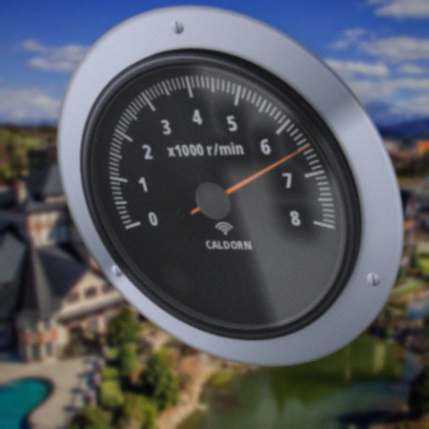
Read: 6500 (rpm)
